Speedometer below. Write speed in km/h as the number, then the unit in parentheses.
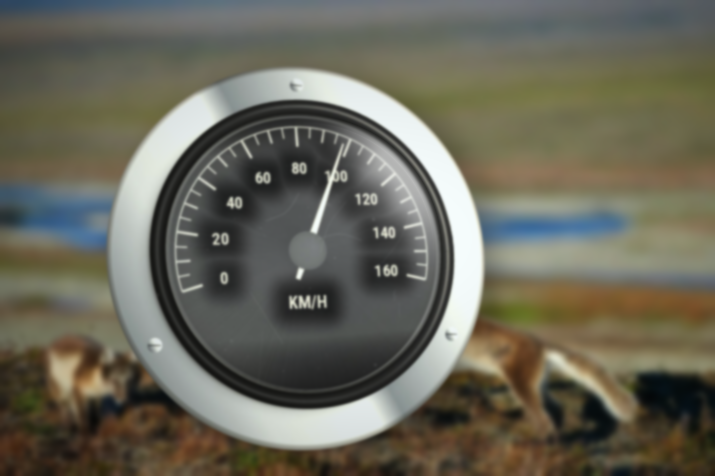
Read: 97.5 (km/h)
